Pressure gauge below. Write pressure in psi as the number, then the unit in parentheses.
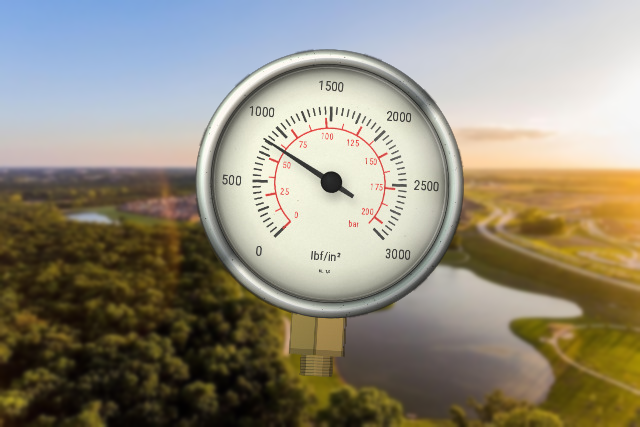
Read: 850 (psi)
